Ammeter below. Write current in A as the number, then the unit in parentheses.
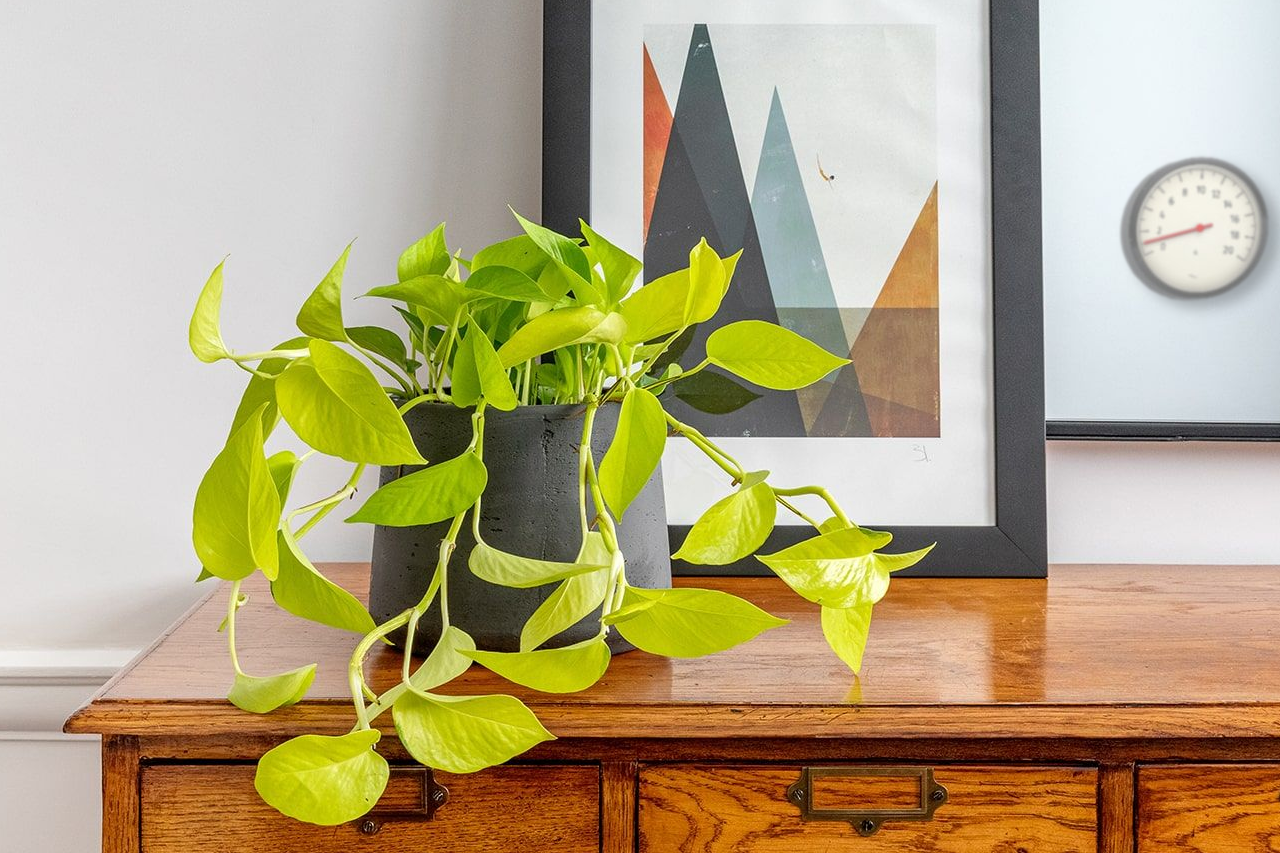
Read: 1 (A)
